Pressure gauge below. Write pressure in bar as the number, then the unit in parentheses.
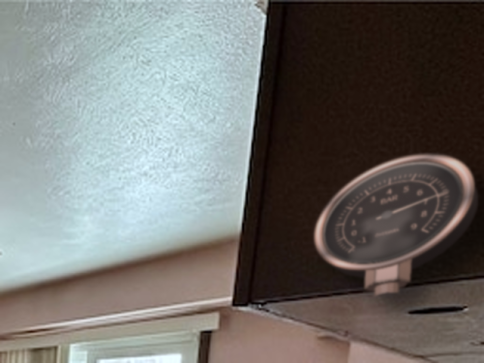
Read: 7 (bar)
